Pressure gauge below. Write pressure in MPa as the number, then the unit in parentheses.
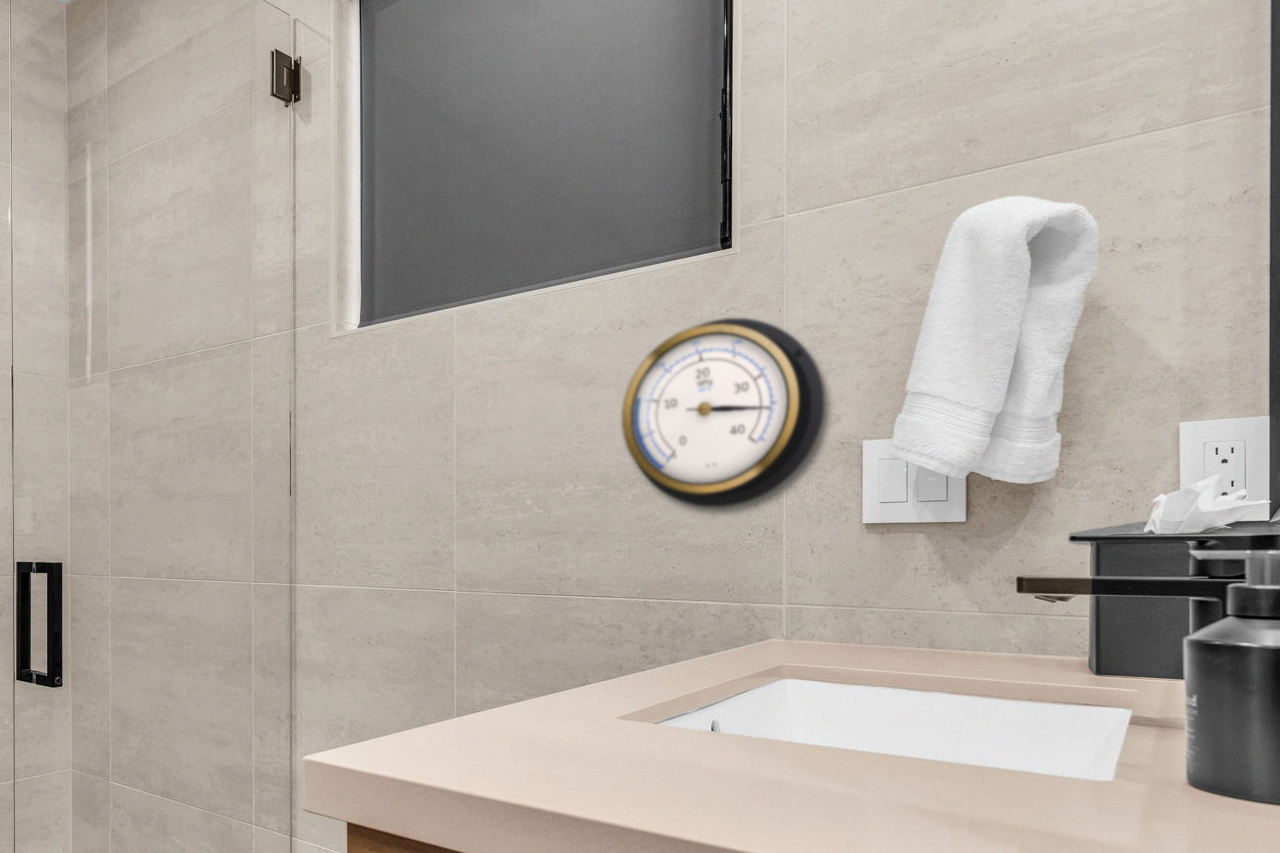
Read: 35 (MPa)
